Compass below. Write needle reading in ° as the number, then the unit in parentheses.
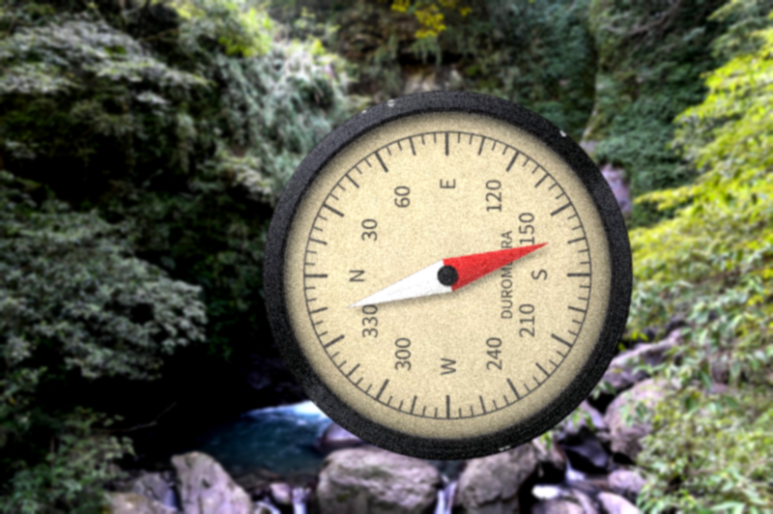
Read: 162.5 (°)
